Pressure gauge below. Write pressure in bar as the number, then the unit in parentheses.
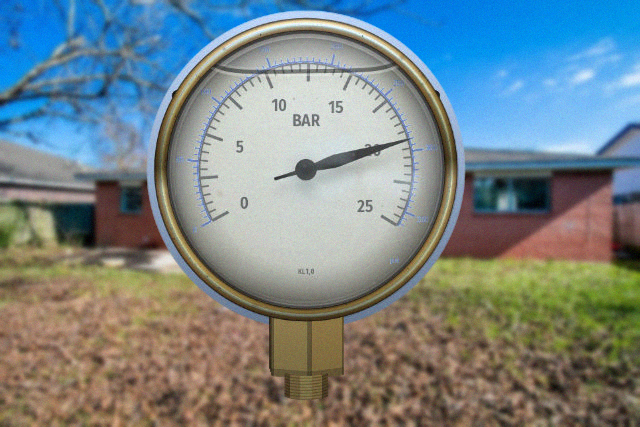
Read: 20 (bar)
